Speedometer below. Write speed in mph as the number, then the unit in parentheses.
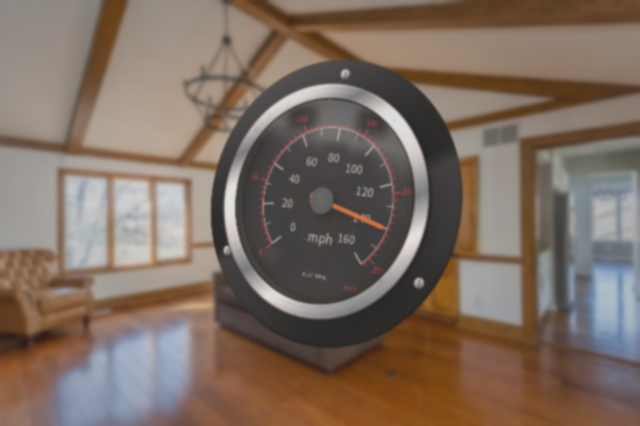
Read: 140 (mph)
